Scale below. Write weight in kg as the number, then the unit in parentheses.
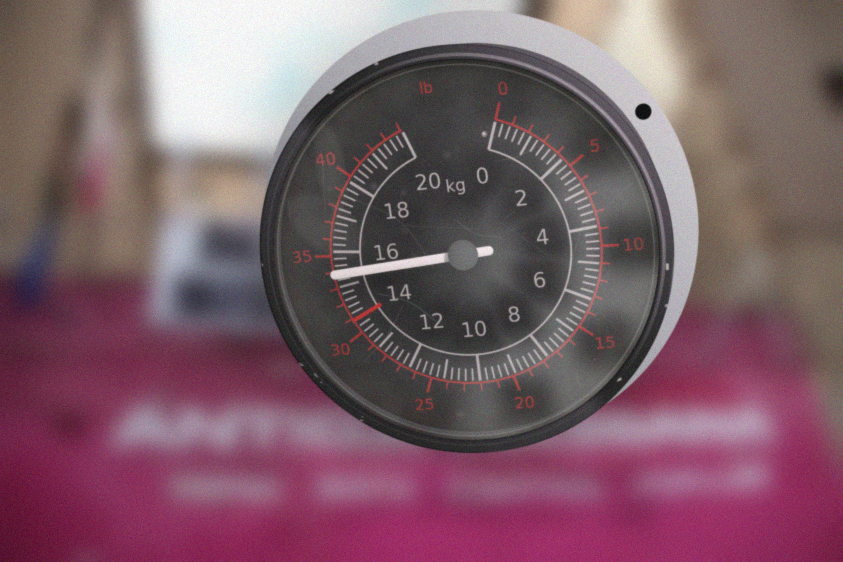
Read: 15.4 (kg)
